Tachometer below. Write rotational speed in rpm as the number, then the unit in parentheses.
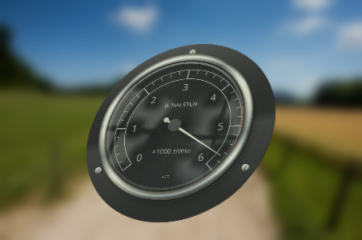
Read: 5700 (rpm)
